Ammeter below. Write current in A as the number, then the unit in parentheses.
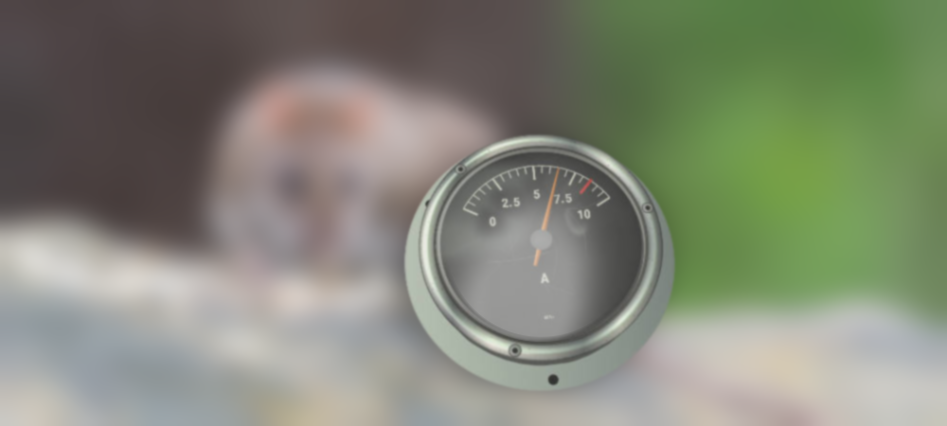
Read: 6.5 (A)
